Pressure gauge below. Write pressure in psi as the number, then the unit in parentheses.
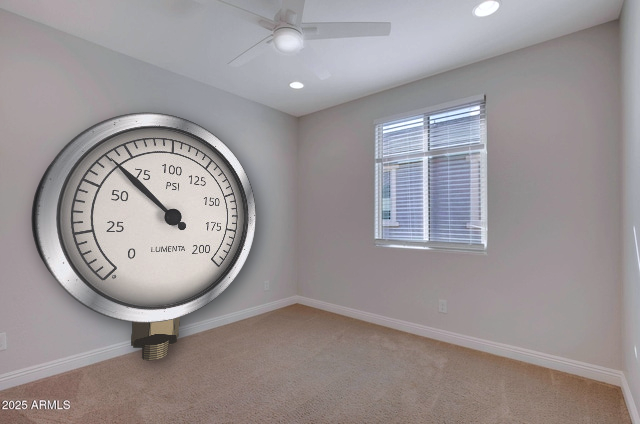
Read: 65 (psi)
